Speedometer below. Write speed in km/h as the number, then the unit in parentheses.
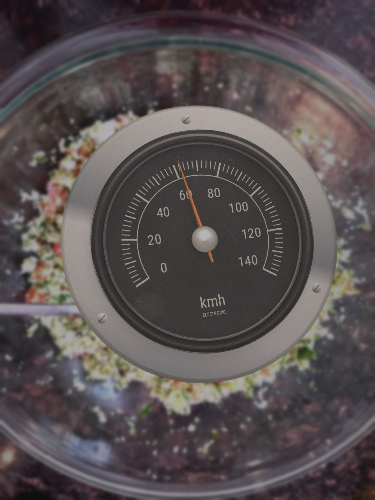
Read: 62 (km/h)
